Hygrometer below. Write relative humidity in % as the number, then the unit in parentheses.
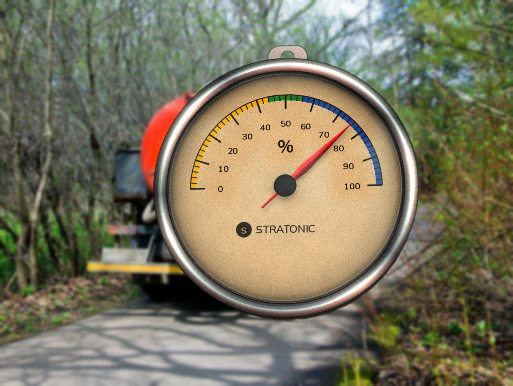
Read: 76 (%)
